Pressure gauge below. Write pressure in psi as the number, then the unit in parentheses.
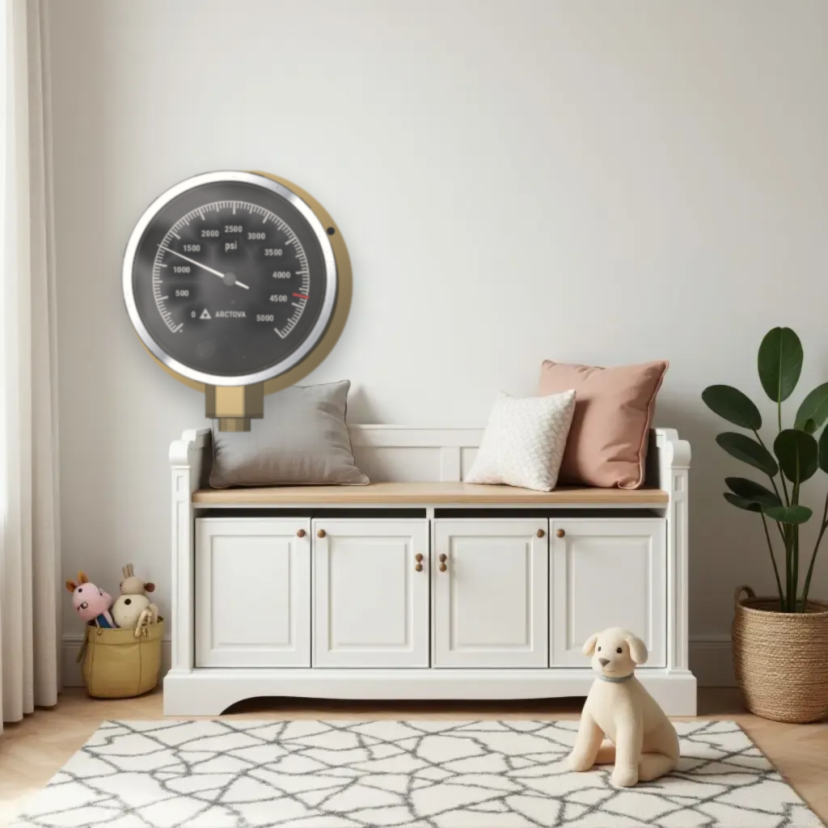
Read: 1250 (psi)
